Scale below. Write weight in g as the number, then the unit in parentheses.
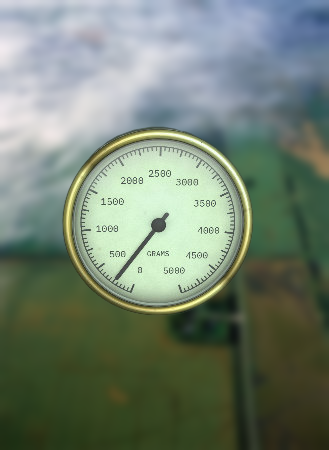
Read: 250 (g)
